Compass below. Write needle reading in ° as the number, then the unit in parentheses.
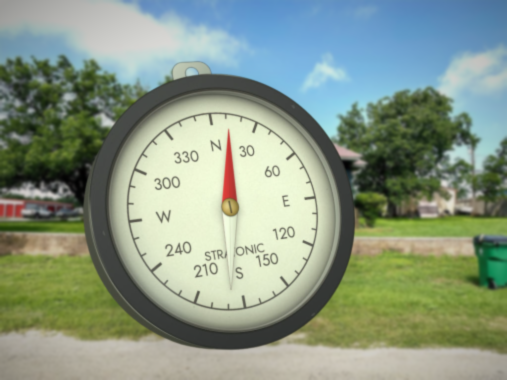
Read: 10 (°)
